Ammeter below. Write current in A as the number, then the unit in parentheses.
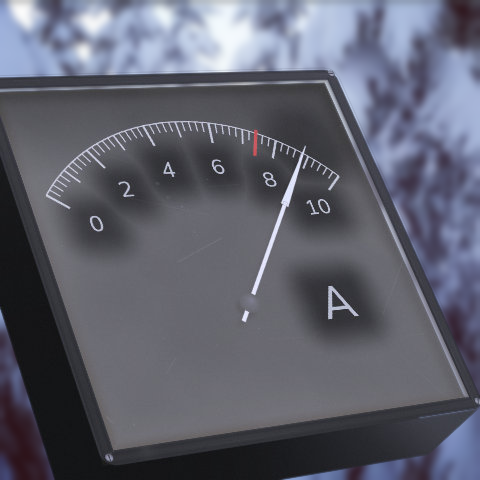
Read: 8.8 (A)
